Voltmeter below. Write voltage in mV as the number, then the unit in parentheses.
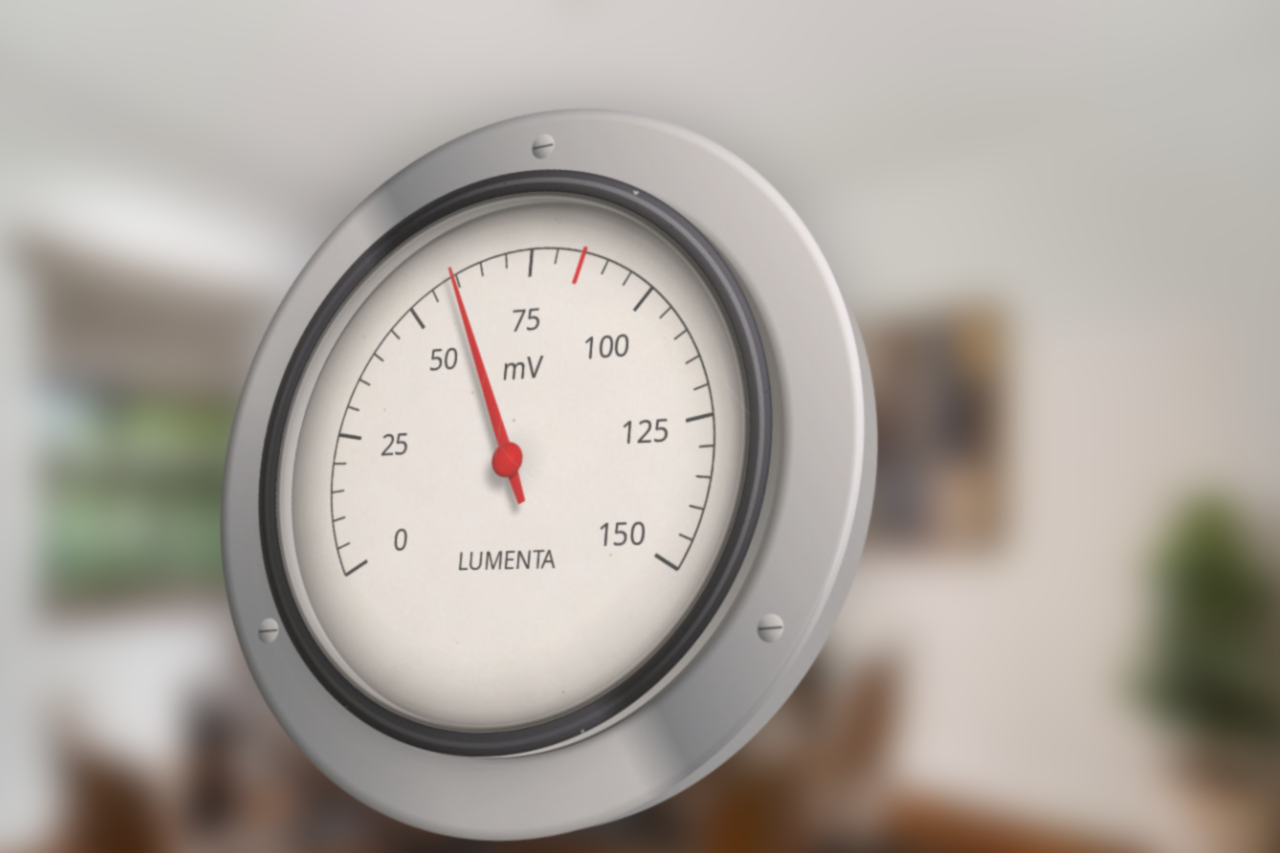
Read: 60 (mV)
